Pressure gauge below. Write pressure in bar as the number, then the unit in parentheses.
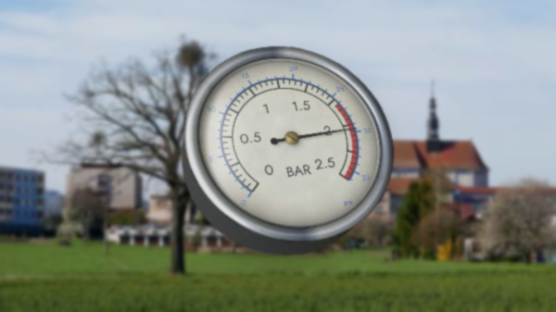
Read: 2.05 (bar)
